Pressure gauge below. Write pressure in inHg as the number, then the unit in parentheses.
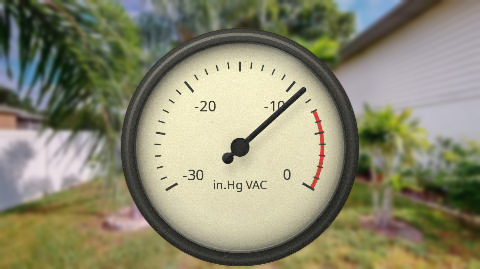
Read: -9 (inHg)
